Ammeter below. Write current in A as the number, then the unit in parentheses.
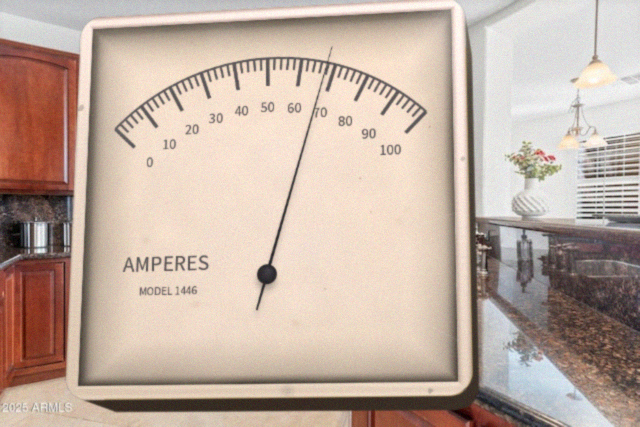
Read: 68 (A)
